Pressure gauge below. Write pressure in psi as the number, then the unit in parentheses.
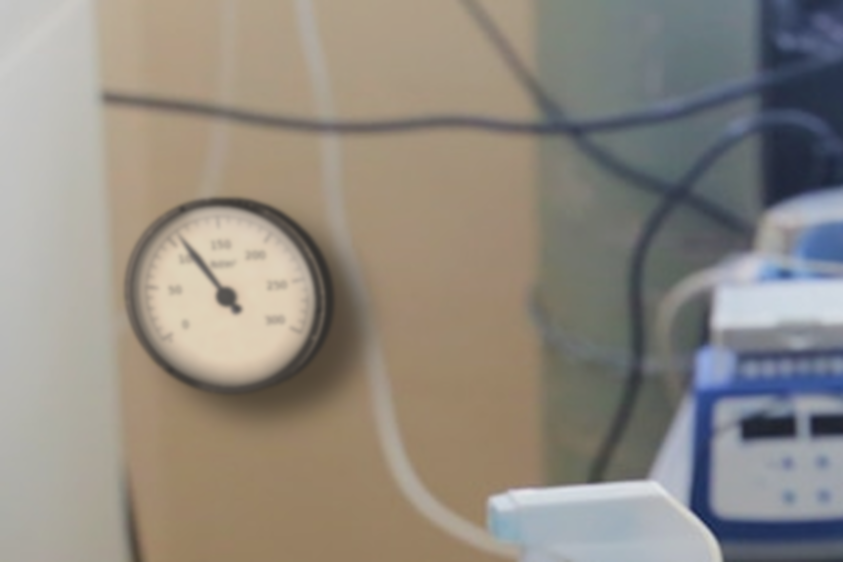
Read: 110 (psi)
